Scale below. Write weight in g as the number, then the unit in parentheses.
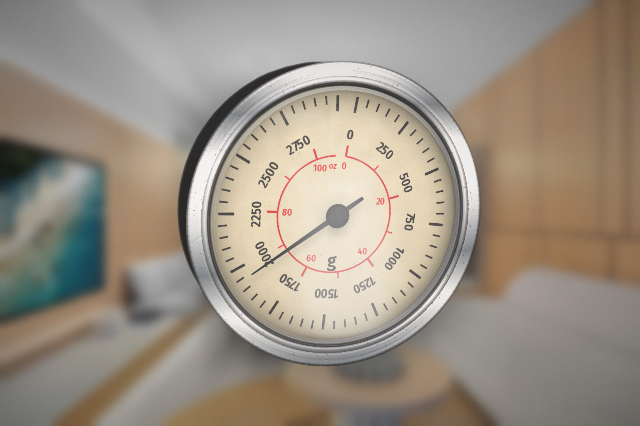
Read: 1950 (g)
